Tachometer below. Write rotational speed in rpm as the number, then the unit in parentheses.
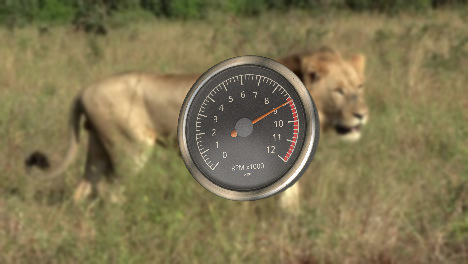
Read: 9000 (rpm)
